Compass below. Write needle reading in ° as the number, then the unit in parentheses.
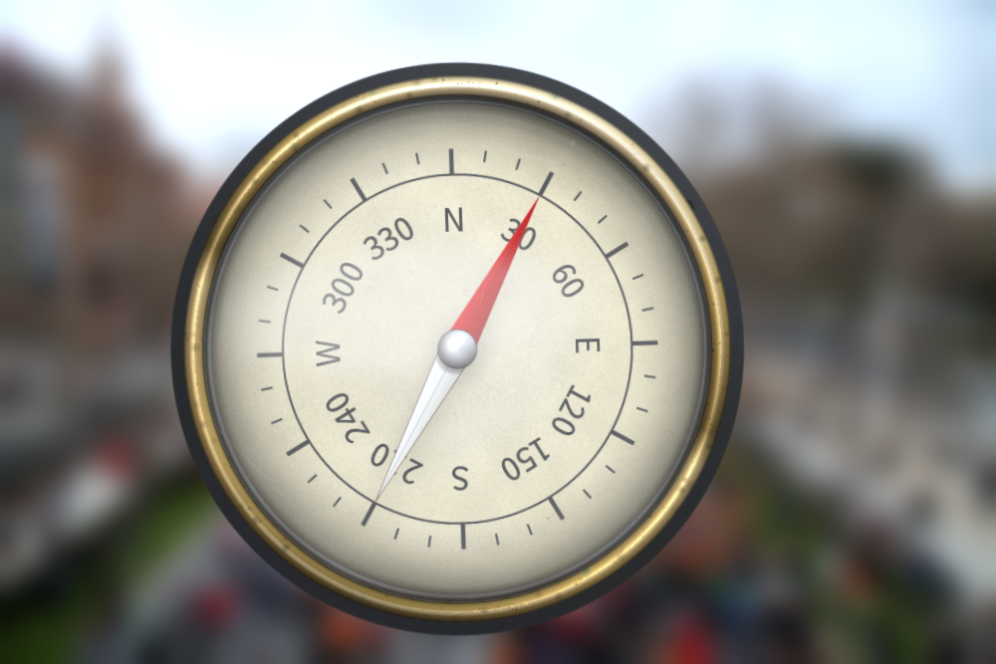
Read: 30 (°)
